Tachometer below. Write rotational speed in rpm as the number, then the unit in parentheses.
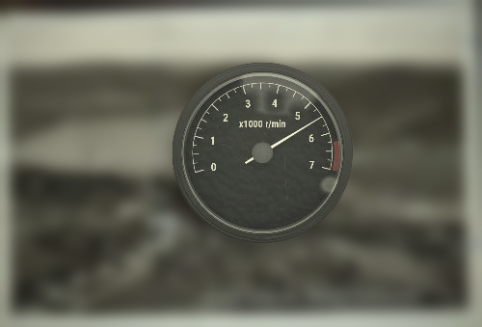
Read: 5500 (rpm)
